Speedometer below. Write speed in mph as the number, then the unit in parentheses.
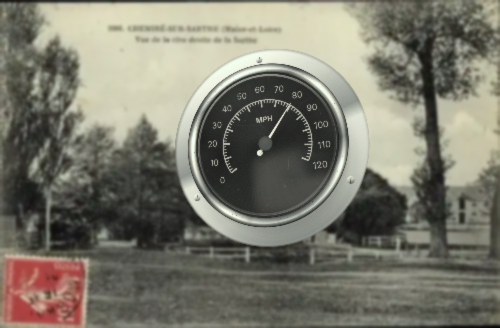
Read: 80 (mph)
